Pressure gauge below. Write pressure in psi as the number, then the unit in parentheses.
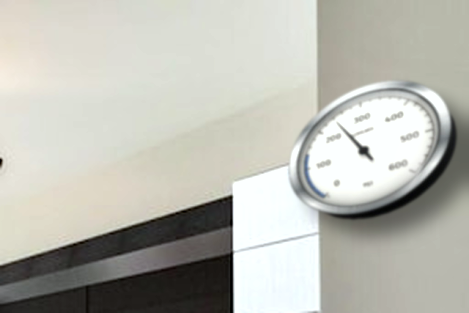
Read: 240 (psi)
